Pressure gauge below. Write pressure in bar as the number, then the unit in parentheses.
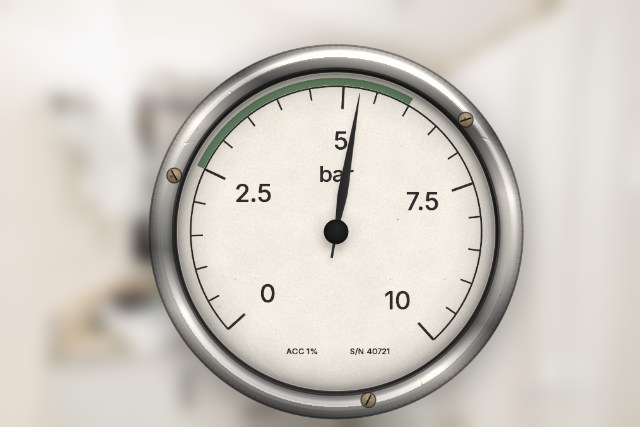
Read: 5.25 (bar)
